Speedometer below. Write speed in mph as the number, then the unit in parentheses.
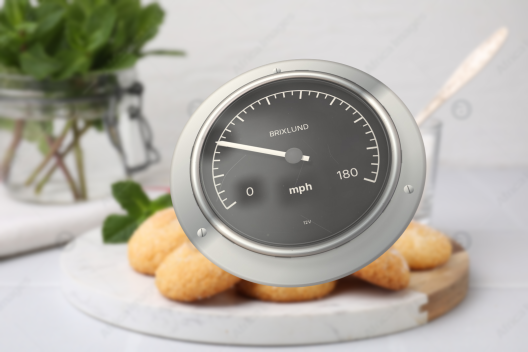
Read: 40 (mph)
